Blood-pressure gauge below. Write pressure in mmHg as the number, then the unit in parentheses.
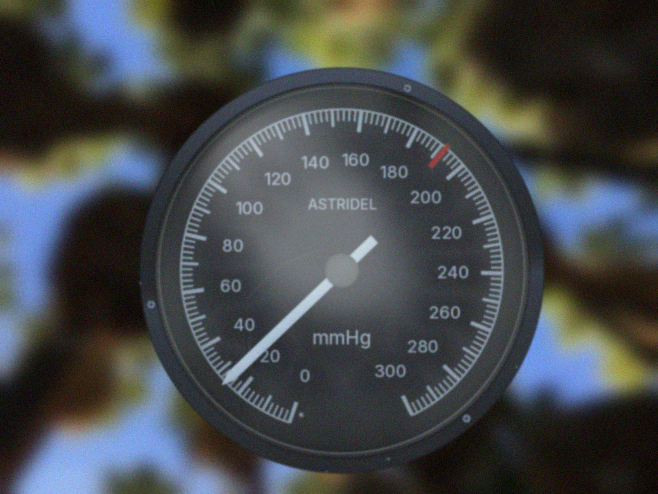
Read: 26 (mmHg)
